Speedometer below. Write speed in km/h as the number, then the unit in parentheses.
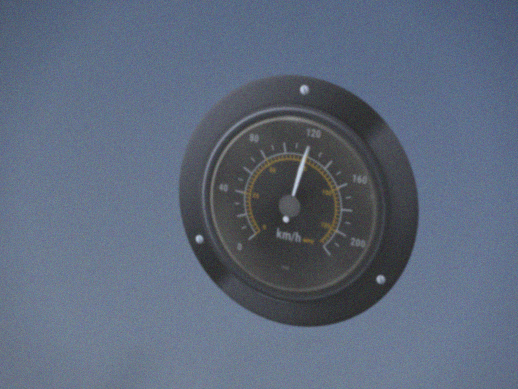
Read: 120 (km/h)
